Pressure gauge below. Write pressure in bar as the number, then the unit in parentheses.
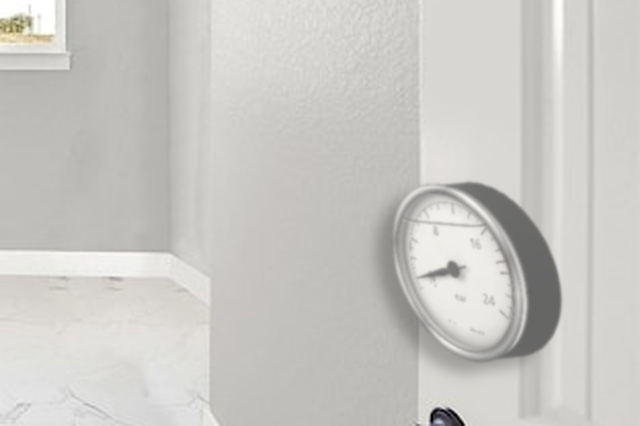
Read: 0 (bar)
